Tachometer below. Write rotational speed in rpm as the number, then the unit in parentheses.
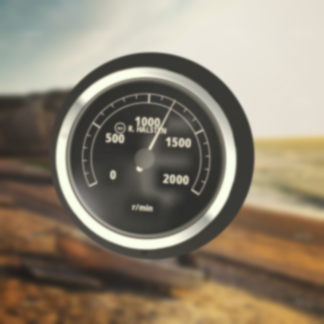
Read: 1200 (rpm)
